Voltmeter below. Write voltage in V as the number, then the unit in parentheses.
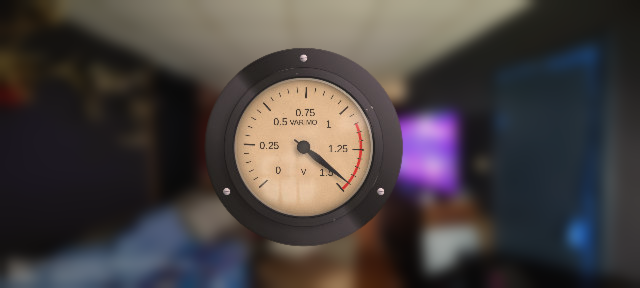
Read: 1.45 (V)
